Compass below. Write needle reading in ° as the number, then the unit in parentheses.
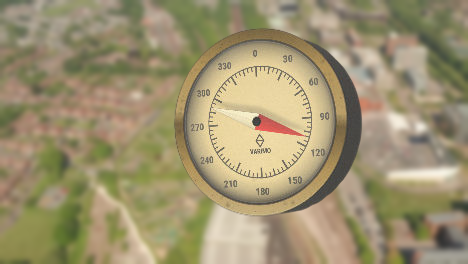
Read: 110 (°)
